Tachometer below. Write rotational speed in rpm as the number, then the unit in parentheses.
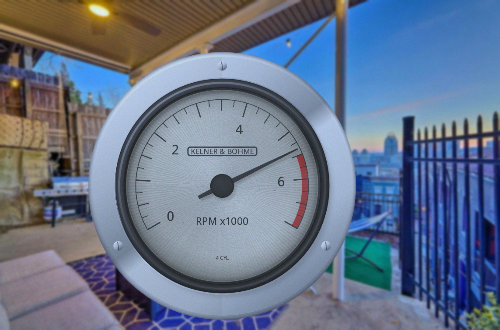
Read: 5375 (rpm)
